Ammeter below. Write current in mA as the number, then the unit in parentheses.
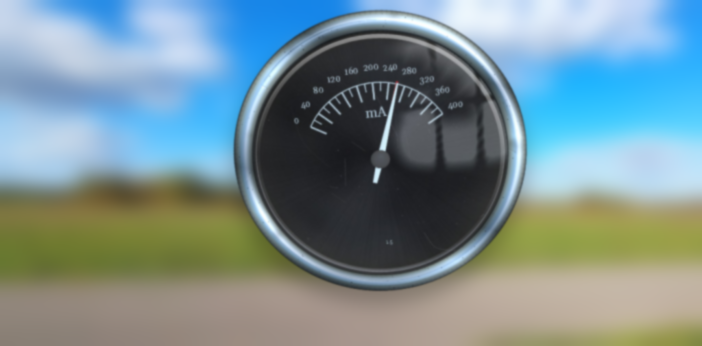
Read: 260 (mA)
